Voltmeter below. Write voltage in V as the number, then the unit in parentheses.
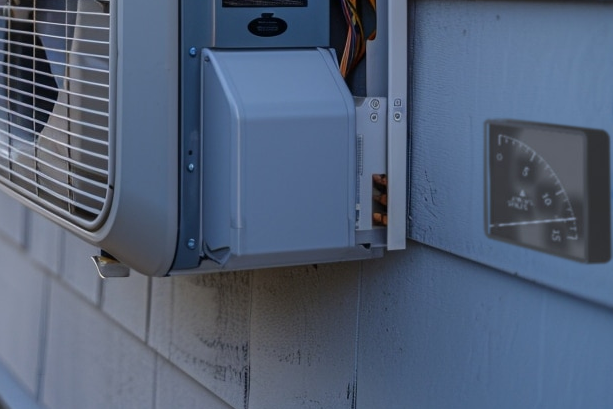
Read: 13 (V)
